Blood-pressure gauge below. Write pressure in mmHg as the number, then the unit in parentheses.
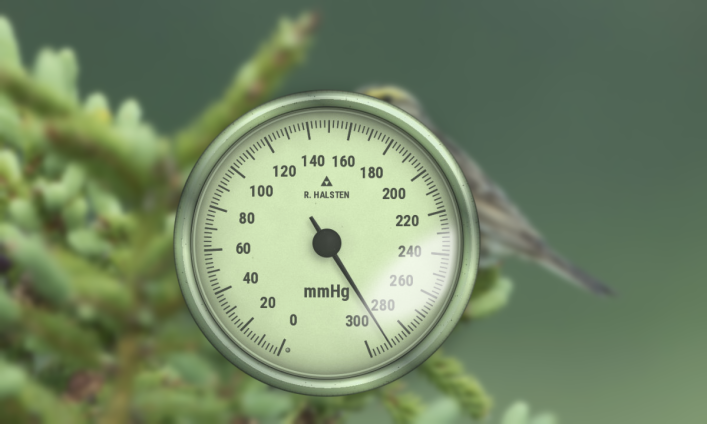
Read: 290 (mmHg)
